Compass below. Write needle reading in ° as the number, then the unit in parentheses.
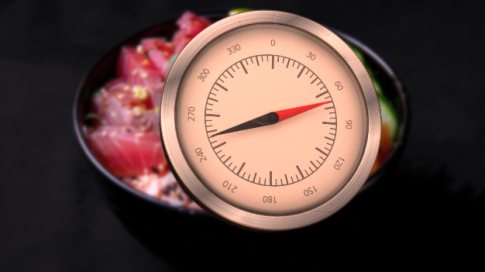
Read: 70 (°)
